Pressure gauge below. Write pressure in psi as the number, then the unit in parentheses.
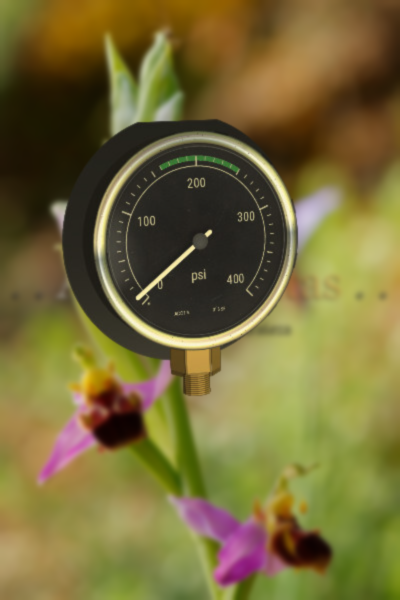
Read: 10 (psi)
